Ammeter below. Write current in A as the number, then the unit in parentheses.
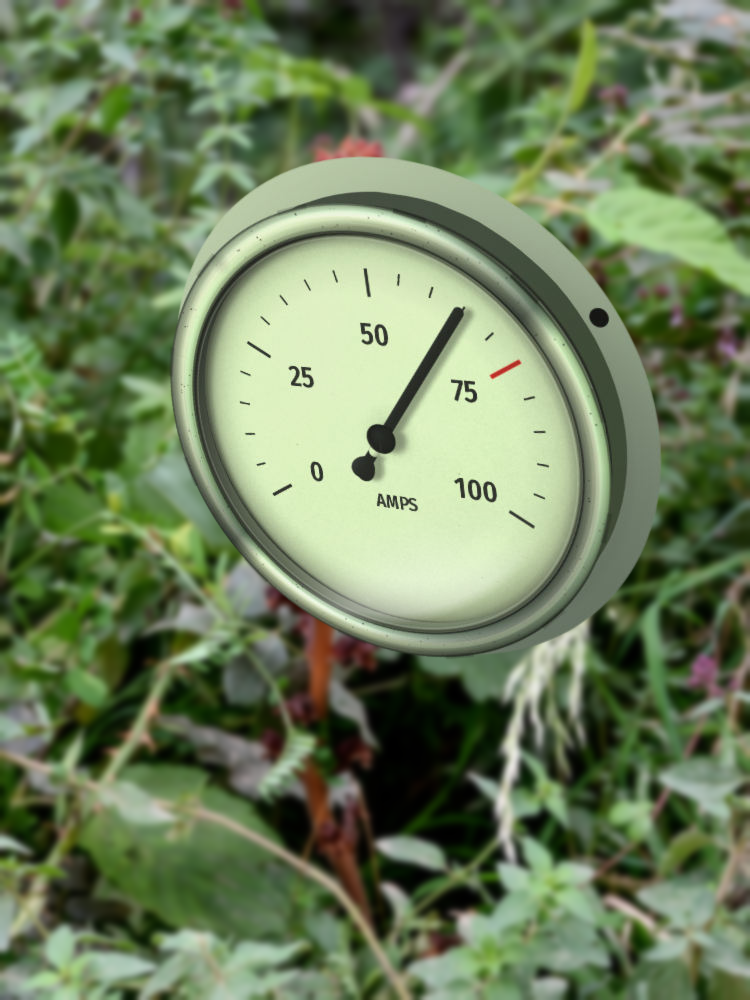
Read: 65 (A)
